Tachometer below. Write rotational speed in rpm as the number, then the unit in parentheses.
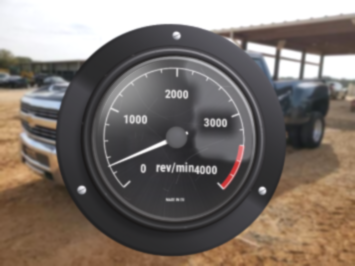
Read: 300 (rpm)
